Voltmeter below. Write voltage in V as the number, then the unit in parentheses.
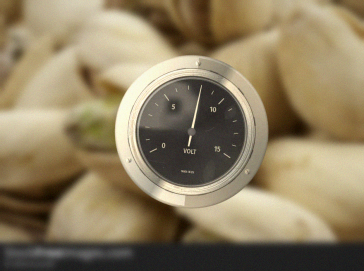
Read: 8 (V)
